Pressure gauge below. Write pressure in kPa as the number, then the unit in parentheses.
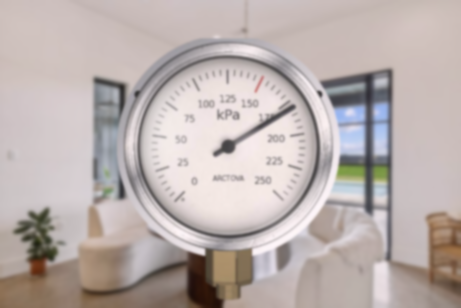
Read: 180 (kPa)
